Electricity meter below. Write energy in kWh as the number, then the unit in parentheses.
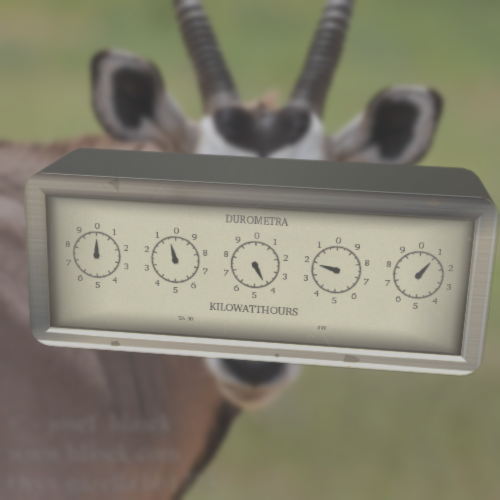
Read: 421 (kWh)
